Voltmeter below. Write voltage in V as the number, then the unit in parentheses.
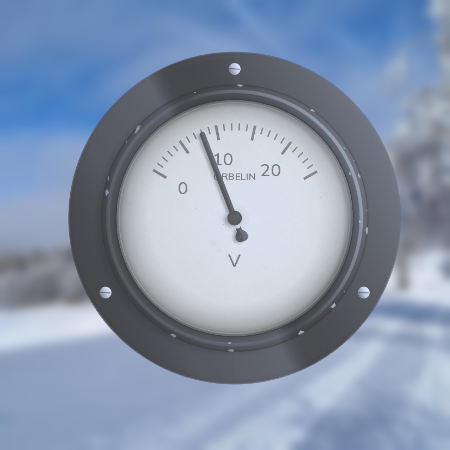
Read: 8 (V)
